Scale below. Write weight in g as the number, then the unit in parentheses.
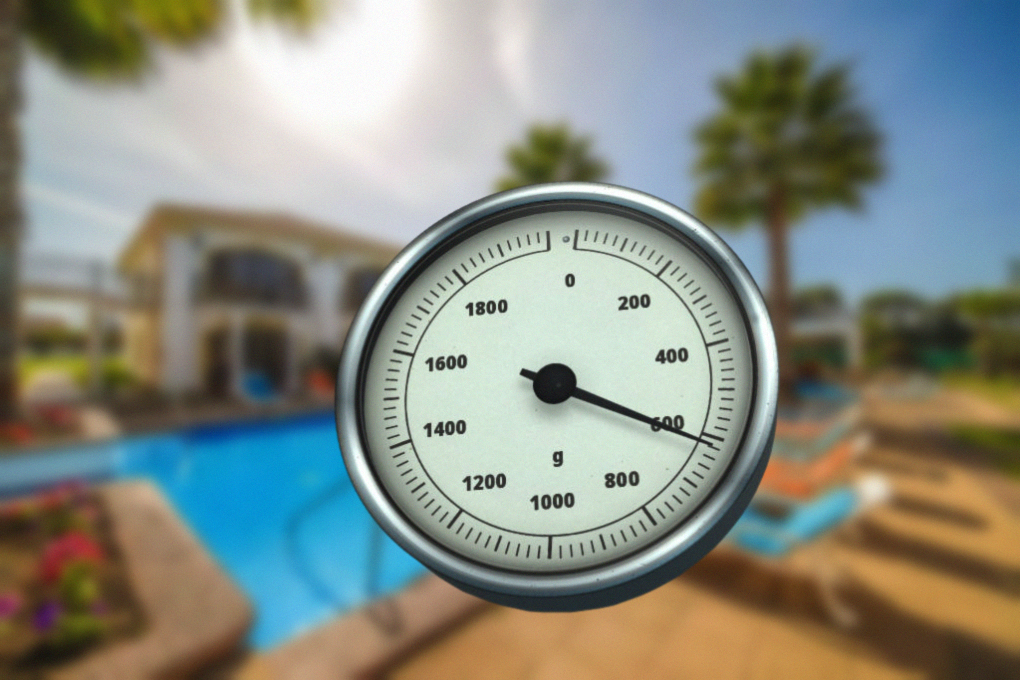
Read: 620 (g)
